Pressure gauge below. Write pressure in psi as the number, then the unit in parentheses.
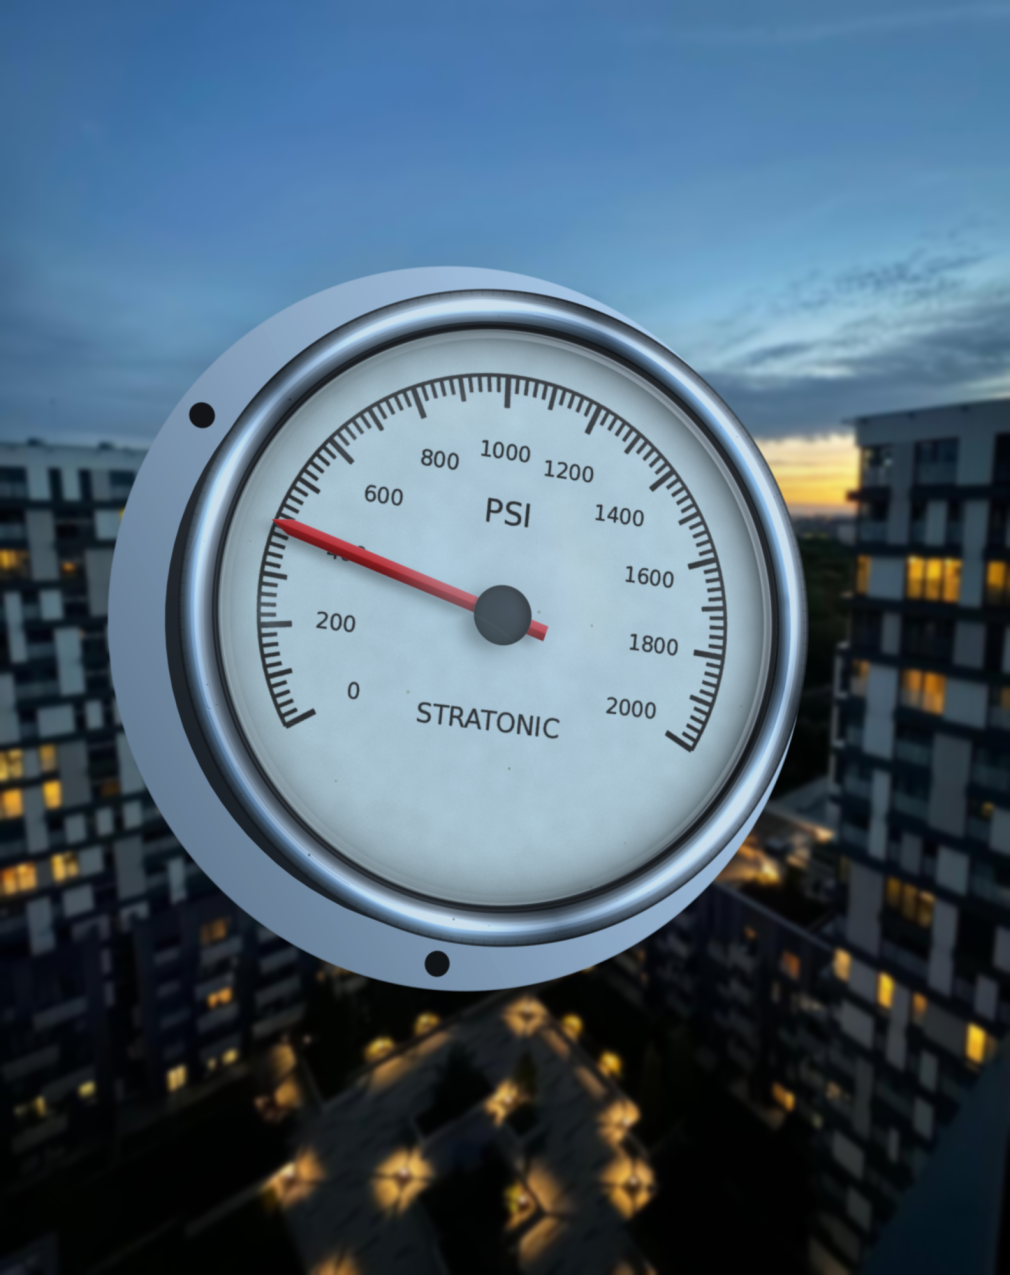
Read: 400 (psi)
